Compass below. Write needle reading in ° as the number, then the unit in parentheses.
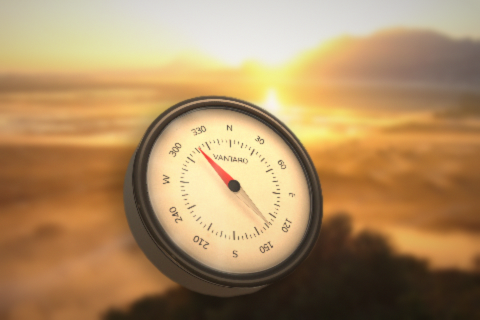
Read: 315 (°)
